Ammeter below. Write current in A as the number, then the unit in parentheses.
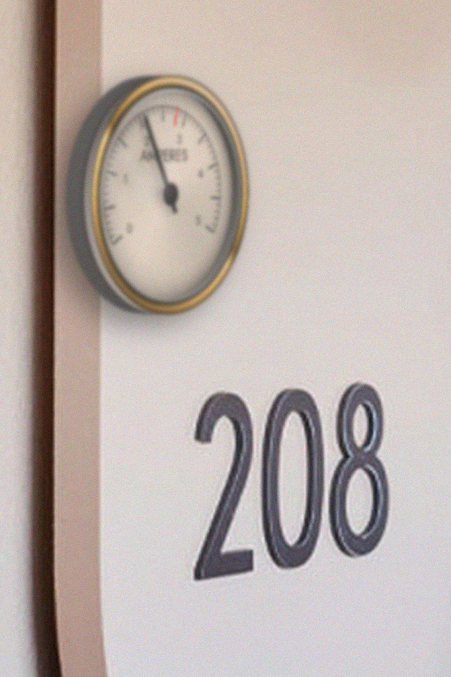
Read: 2 (A)
